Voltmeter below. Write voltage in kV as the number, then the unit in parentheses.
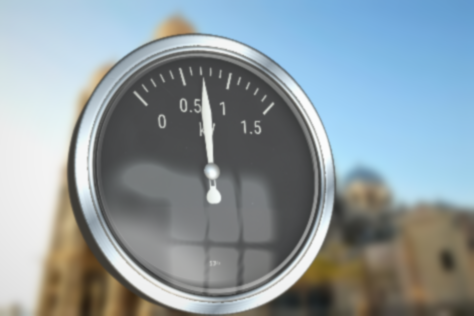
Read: 0.7 (kV)
